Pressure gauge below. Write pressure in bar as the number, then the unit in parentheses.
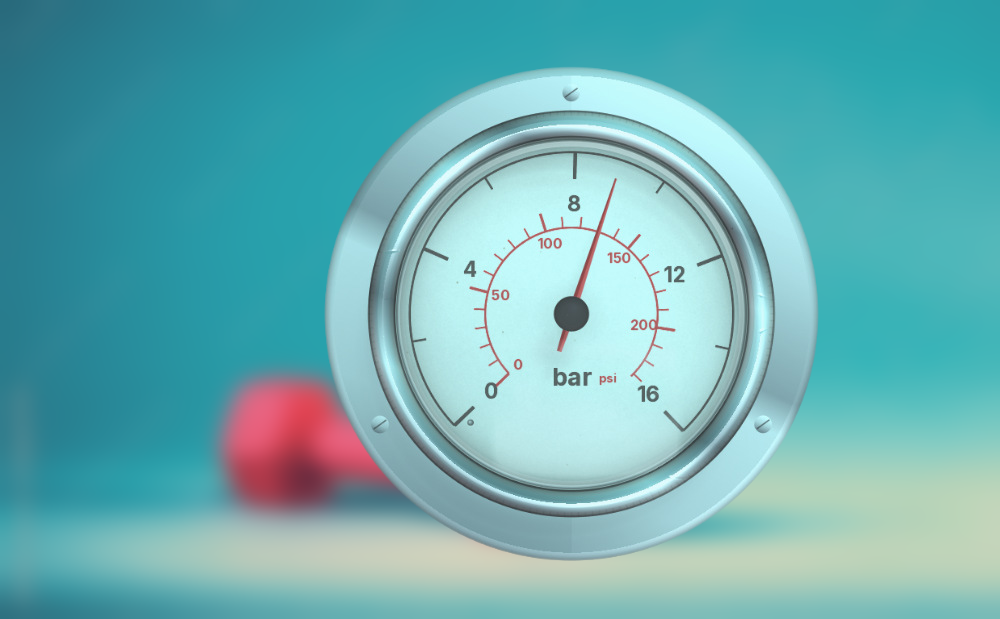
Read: 9 (bar)
